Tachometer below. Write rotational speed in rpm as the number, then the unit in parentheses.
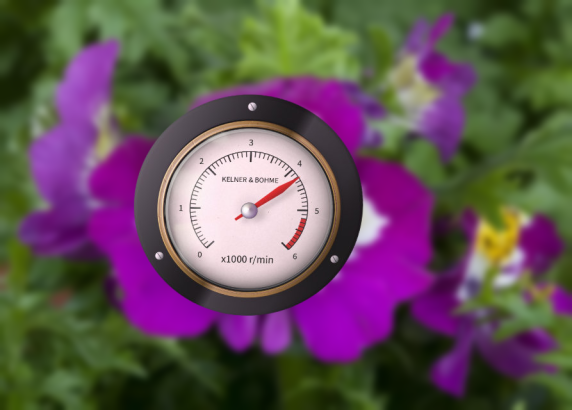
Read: 4200 (rpm)
